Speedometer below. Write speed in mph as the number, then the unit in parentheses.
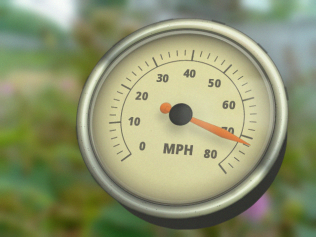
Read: 72 (mph)
